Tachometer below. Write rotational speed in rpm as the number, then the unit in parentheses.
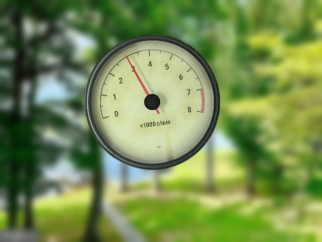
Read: 3000 (rpm)
